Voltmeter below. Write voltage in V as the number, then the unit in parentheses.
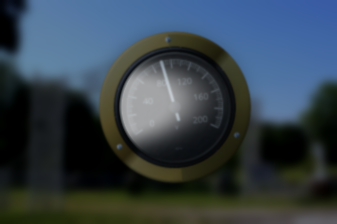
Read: 90 (V)
